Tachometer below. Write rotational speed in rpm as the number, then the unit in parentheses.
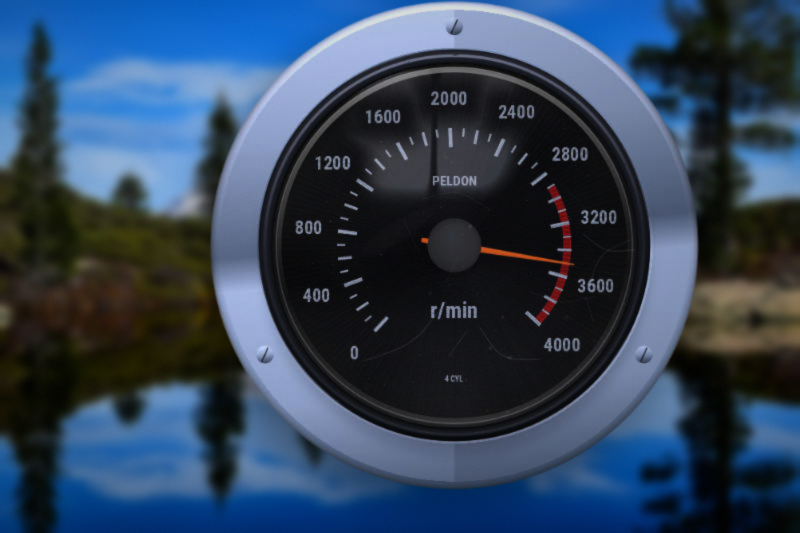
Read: 3500 (rpm)
